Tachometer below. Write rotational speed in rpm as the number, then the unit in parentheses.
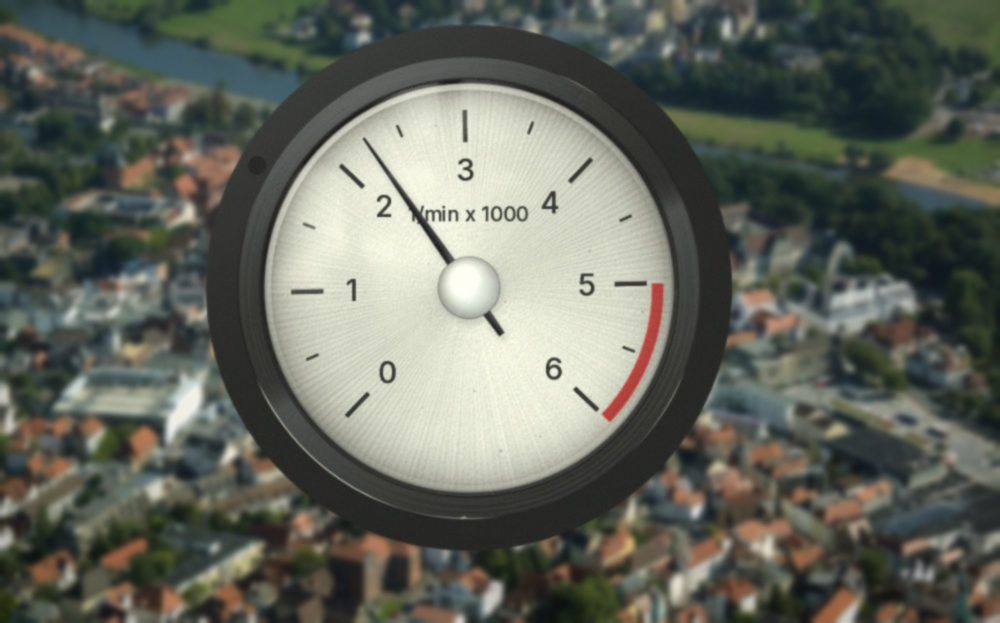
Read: 2250 (rpm)
